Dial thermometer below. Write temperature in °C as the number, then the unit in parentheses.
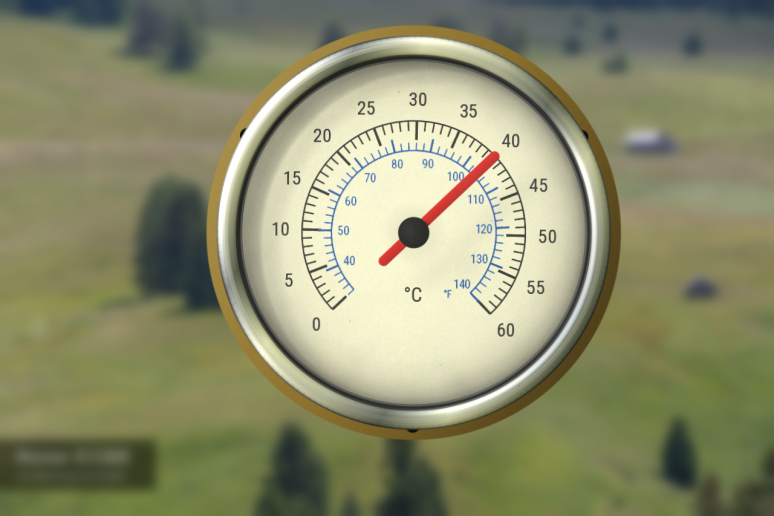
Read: 40 (°C)
